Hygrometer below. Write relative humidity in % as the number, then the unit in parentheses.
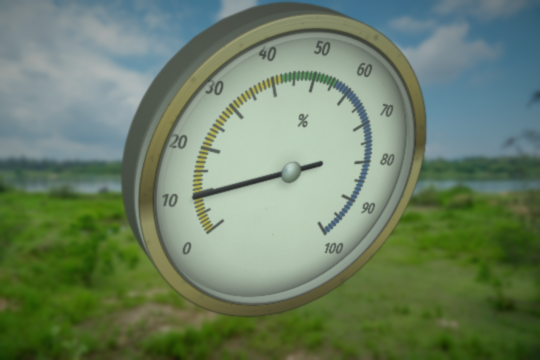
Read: 10 (%)
